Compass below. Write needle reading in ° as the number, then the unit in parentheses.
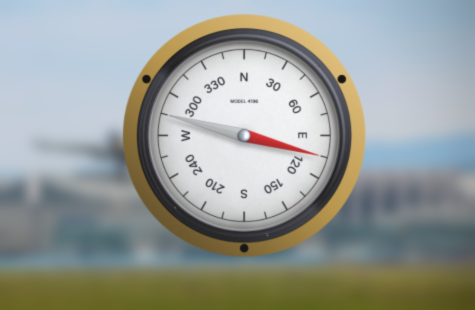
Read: 105 (°)
